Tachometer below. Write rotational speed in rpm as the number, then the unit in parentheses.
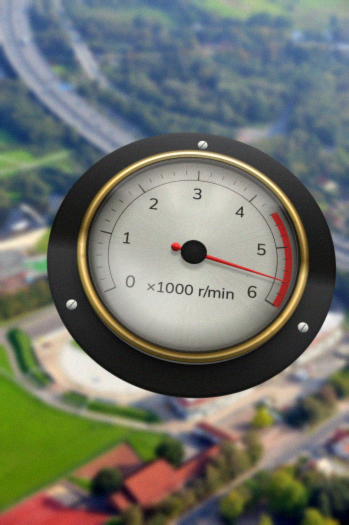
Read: 5600 (rpm)
